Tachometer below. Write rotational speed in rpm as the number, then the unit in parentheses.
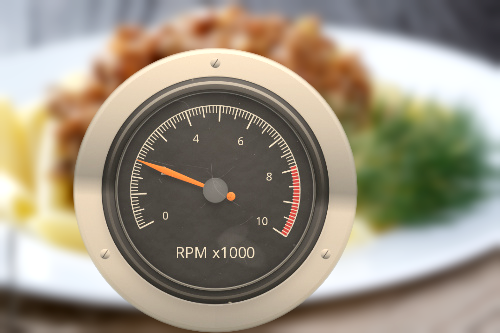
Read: 2000 (rpm)
